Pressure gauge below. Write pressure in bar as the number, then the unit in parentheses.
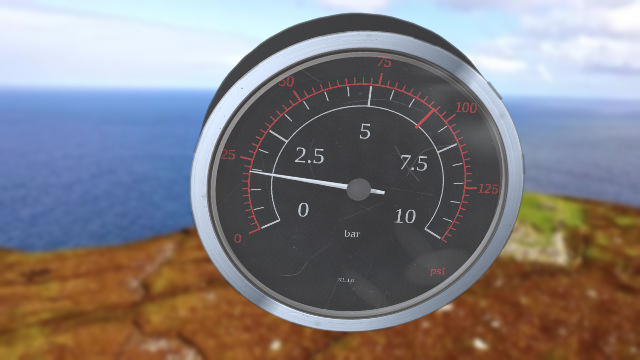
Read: 1.5 (bar)
